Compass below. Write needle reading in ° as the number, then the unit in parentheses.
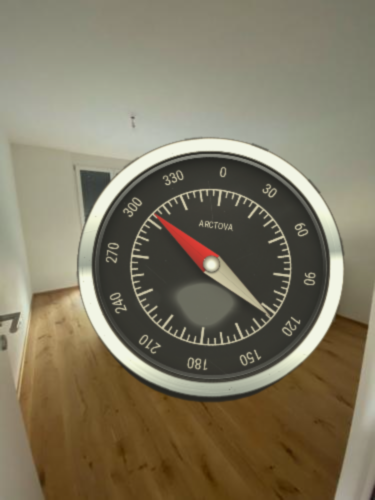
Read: 305 (°)
